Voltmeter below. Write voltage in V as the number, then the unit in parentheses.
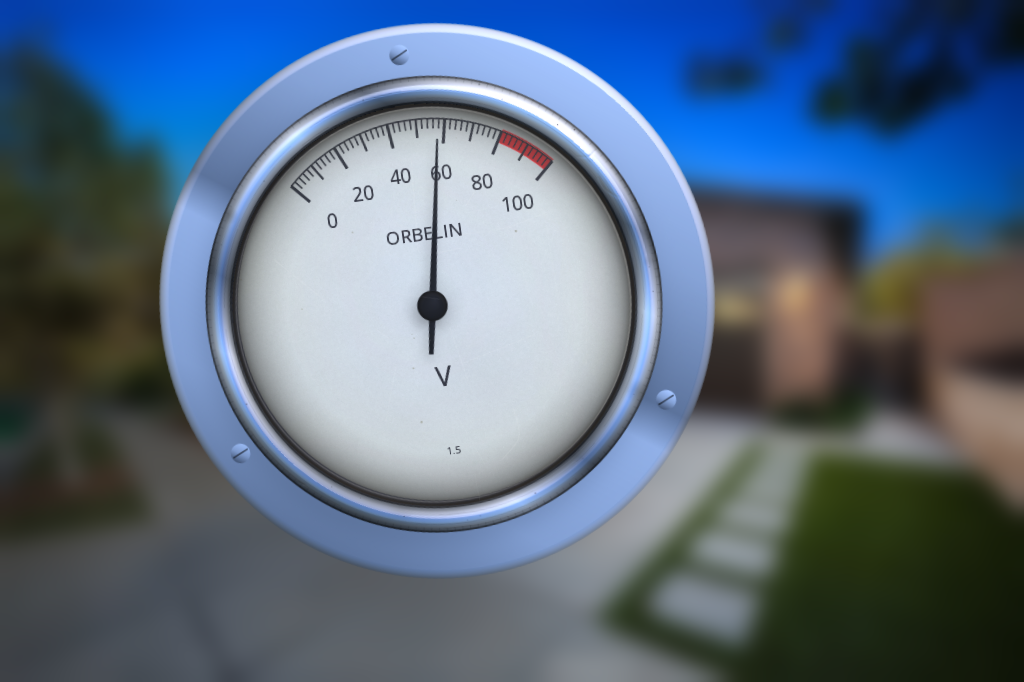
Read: 58 (V)
